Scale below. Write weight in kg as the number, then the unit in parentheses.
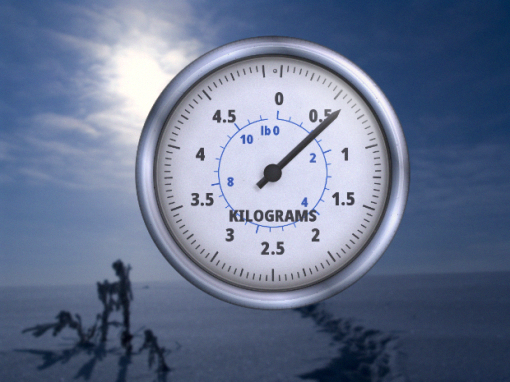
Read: 0.6 (kg)
